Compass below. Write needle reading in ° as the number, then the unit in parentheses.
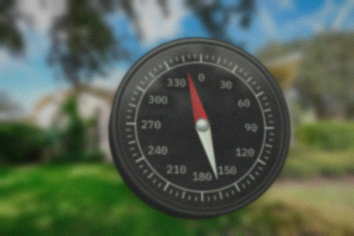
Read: 345 (°)
